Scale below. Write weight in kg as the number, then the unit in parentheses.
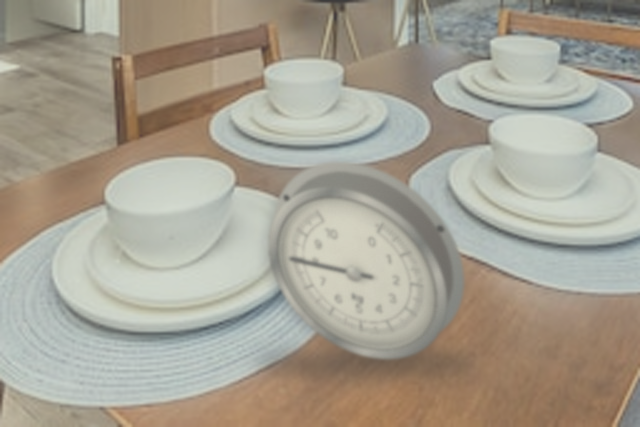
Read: 8 (kg)
